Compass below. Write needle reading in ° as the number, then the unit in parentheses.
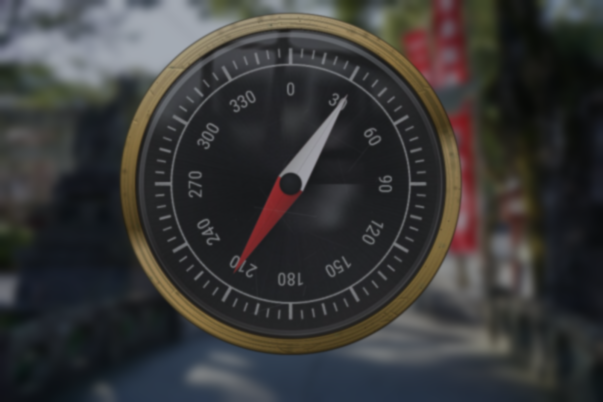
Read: 212.5 (°)
